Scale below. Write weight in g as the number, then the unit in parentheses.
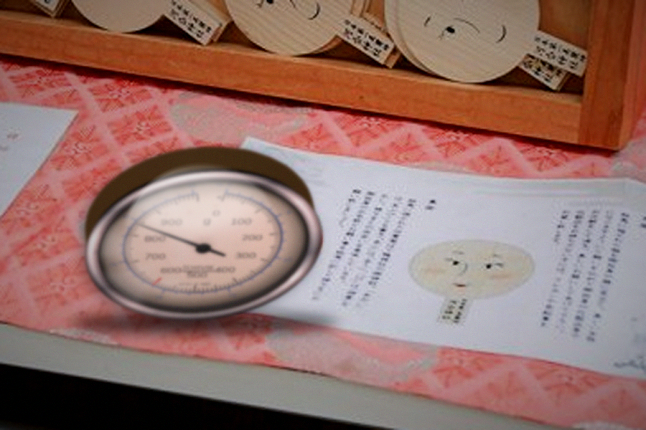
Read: 850 (g)
